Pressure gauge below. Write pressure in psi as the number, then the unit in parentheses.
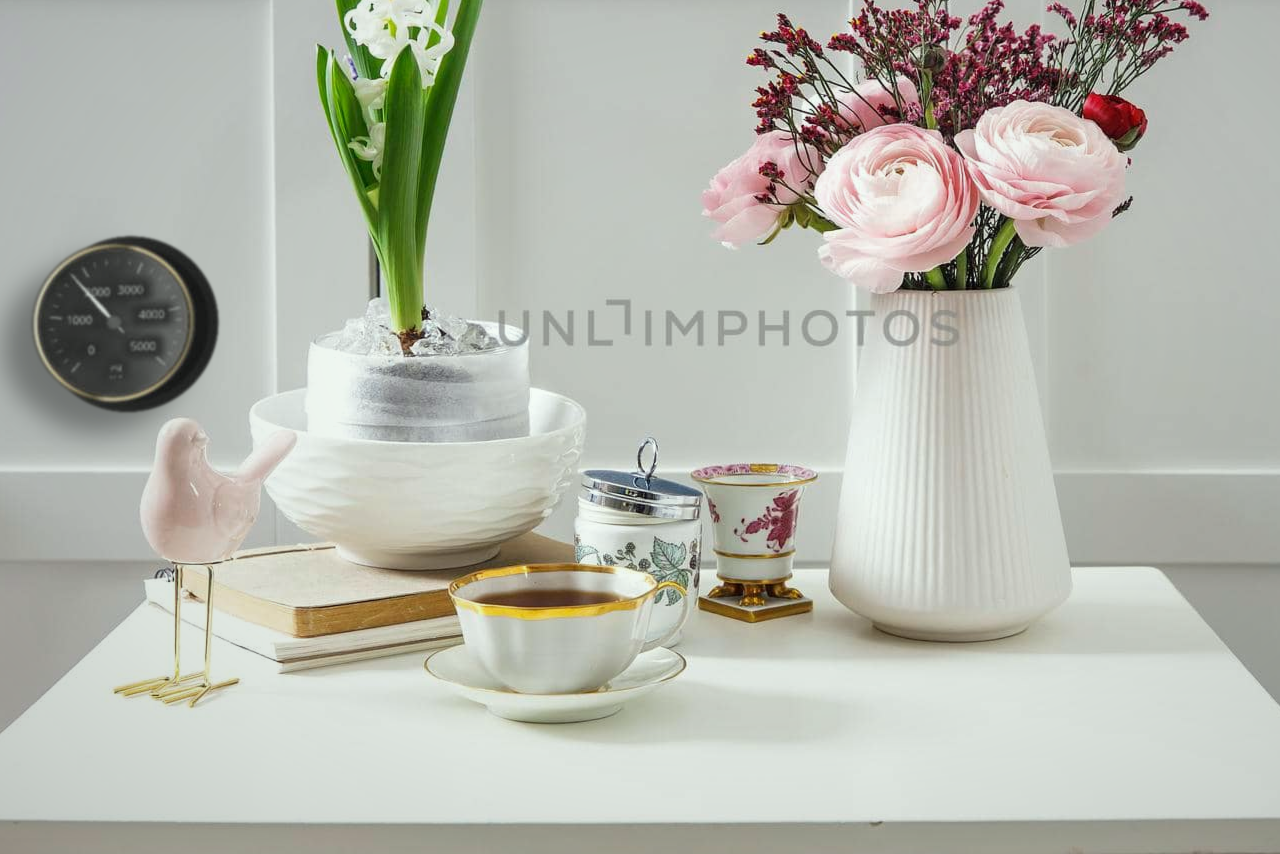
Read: 1800 (psi)
